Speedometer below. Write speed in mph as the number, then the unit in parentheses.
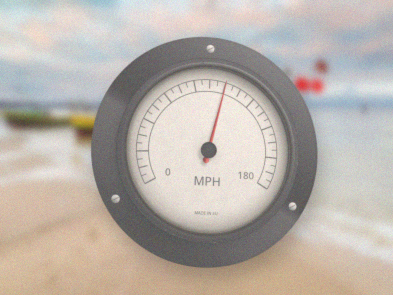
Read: 100 (mph)
